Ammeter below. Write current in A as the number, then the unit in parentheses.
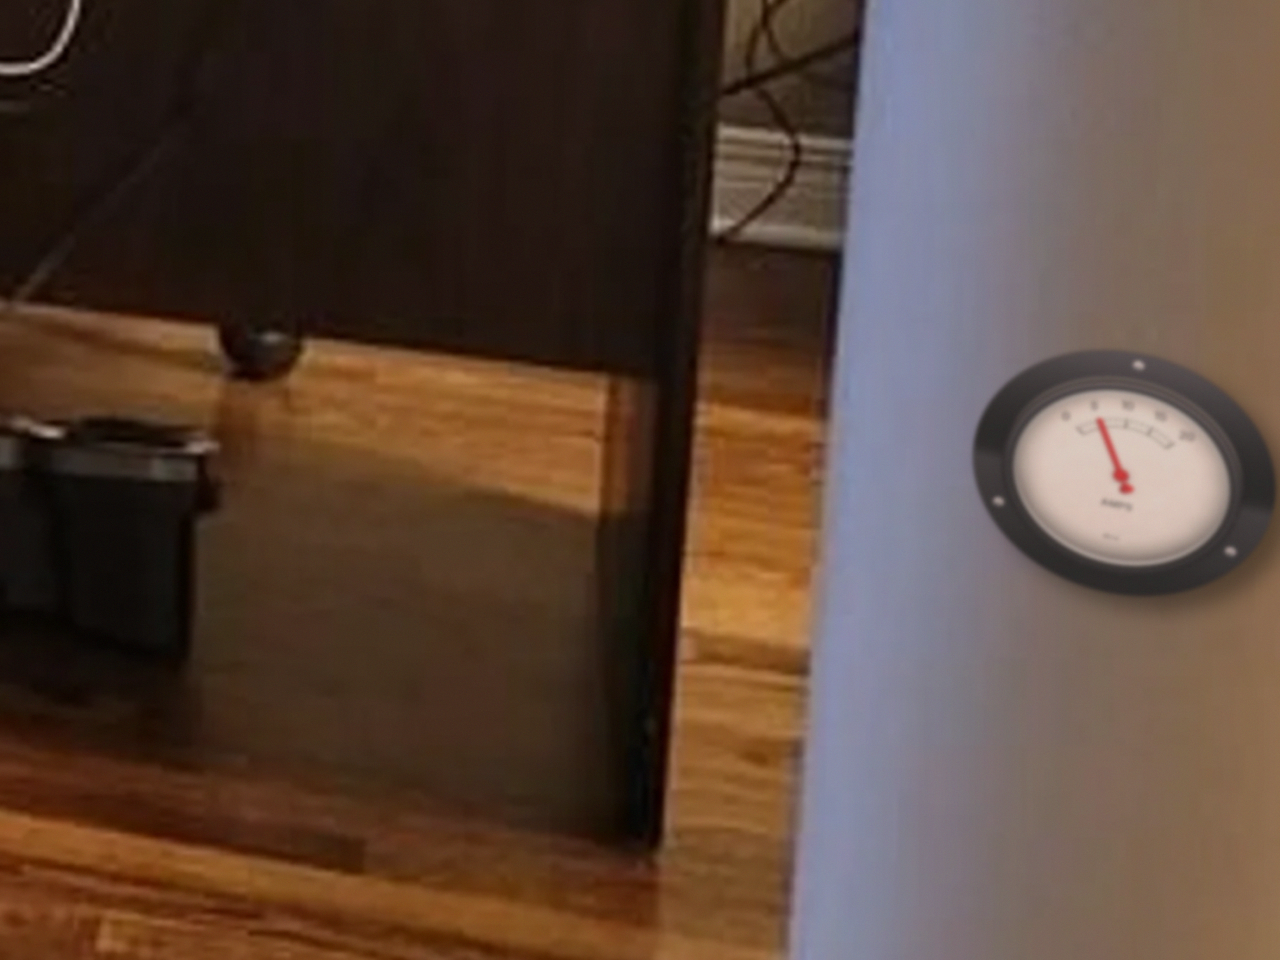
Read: 5 (A)
